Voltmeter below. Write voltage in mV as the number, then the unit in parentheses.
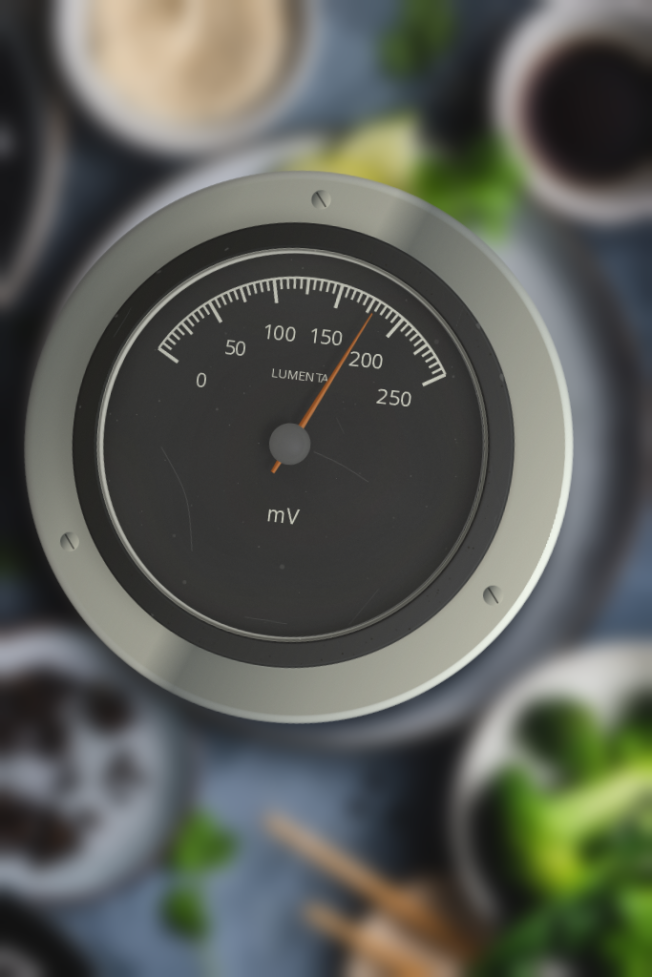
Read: 180 (mV)
